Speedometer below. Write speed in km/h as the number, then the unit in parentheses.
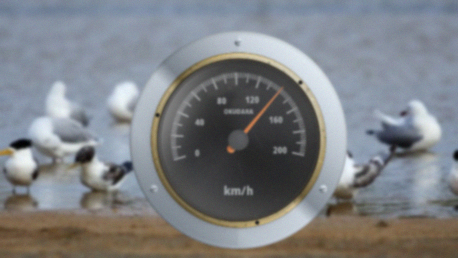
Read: 140 (km/h)
